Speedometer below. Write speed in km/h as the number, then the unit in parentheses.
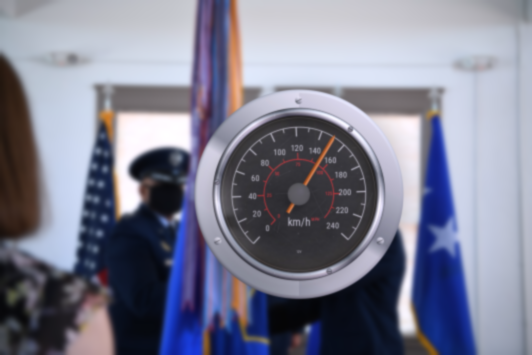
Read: 150 (km/h)
